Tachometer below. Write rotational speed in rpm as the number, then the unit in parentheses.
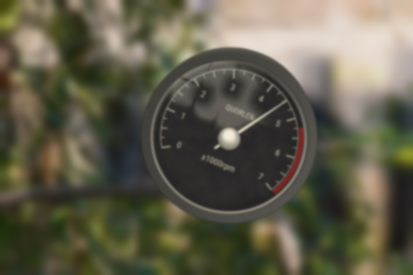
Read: 4500 (rpm)
